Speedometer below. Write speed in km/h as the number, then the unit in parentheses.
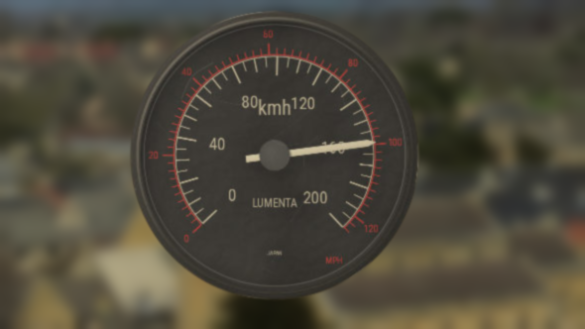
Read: 160 (km/h)
